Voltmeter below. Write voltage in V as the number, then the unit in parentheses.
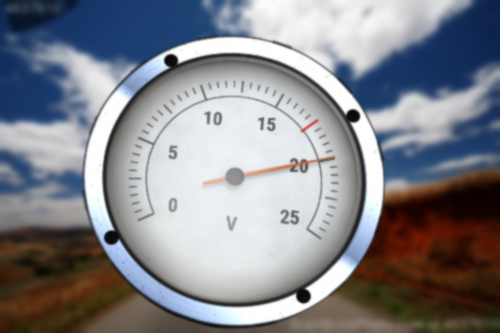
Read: 20 (V)
